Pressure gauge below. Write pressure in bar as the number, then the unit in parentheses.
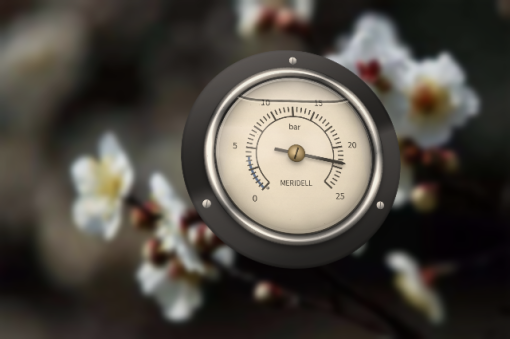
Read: 22 (bar)
